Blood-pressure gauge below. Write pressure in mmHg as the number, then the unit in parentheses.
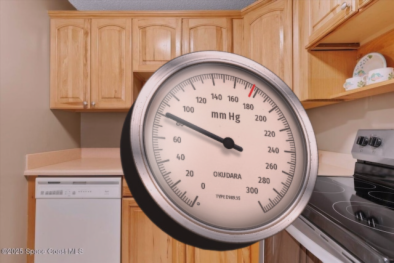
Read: 80 (mmHg)
